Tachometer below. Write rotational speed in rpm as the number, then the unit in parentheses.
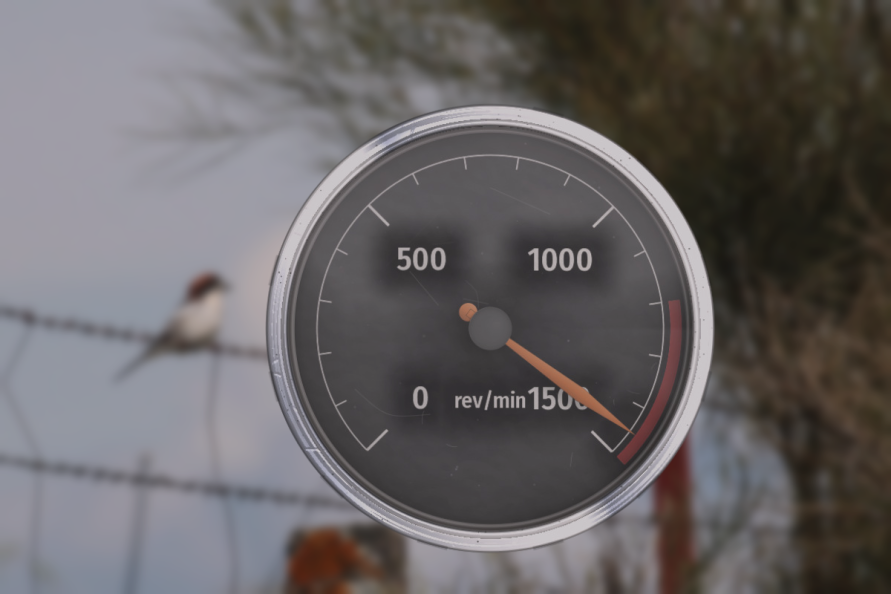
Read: 1450 (rpm)
